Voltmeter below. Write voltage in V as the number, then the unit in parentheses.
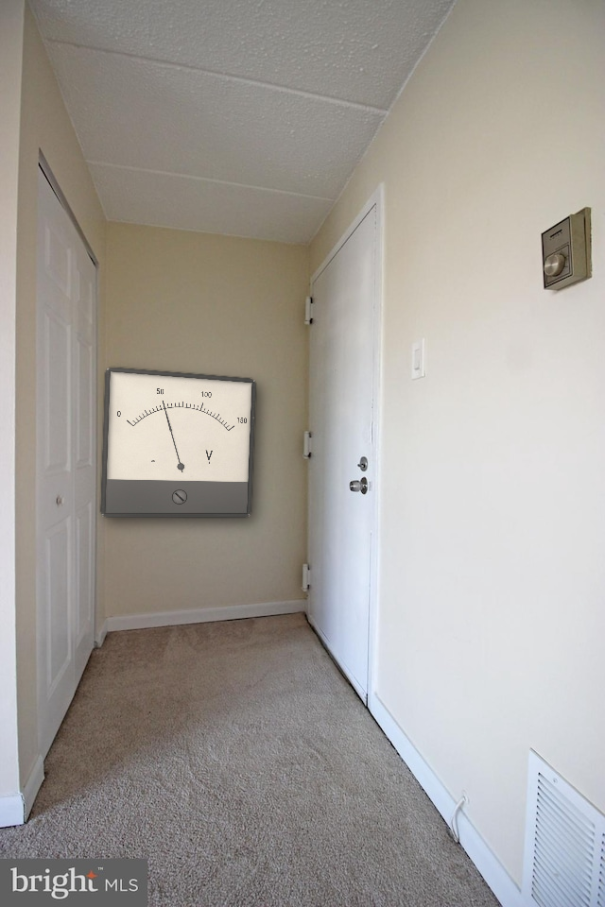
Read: 50 (V)
